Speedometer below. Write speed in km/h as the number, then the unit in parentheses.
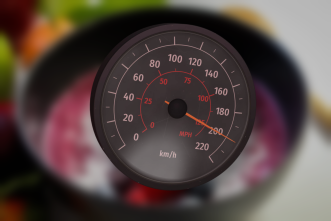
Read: 200 (km/h)
